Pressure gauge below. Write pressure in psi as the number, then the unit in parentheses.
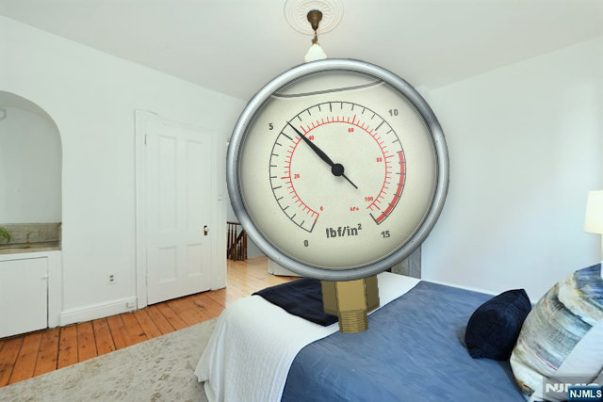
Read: 5.5 (psi)
